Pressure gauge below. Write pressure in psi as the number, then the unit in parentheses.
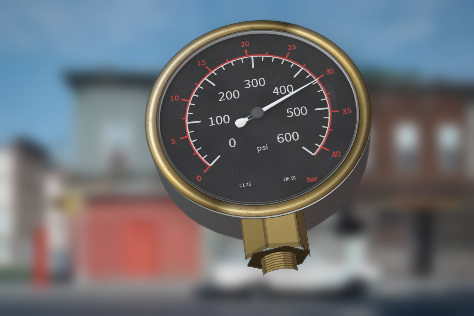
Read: 440 (psi)
